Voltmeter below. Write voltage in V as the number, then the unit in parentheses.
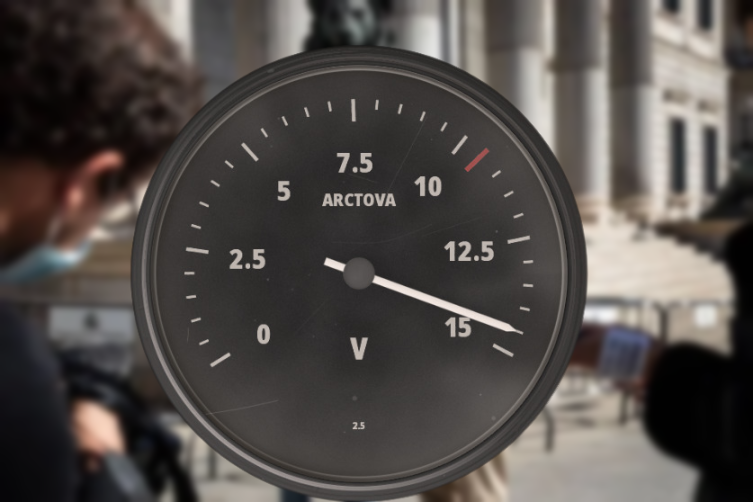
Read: 14.5 (V)
